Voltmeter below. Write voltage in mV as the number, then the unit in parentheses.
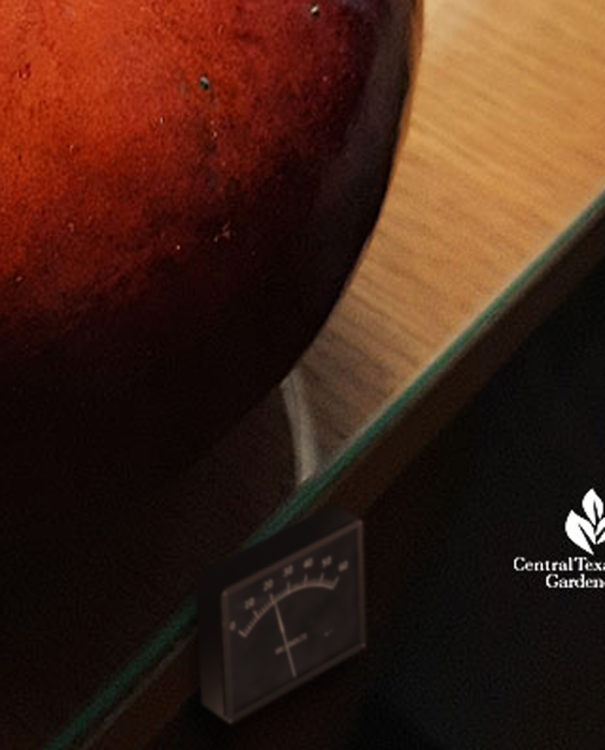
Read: 20 (mV)
